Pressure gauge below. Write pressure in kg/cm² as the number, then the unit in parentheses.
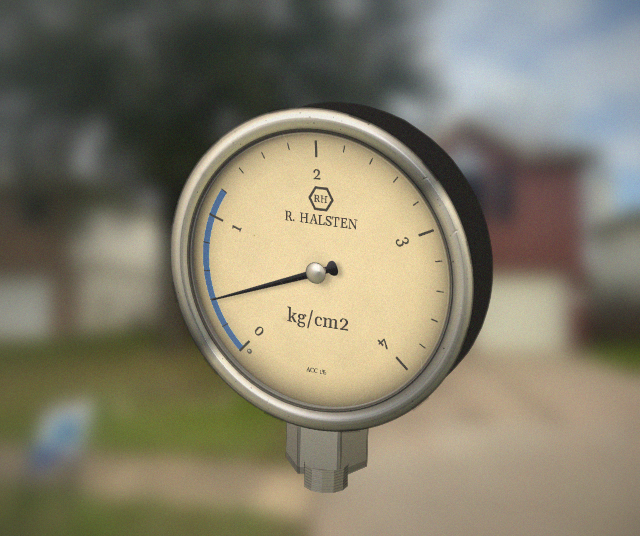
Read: 0.4 (kg/cm²)
